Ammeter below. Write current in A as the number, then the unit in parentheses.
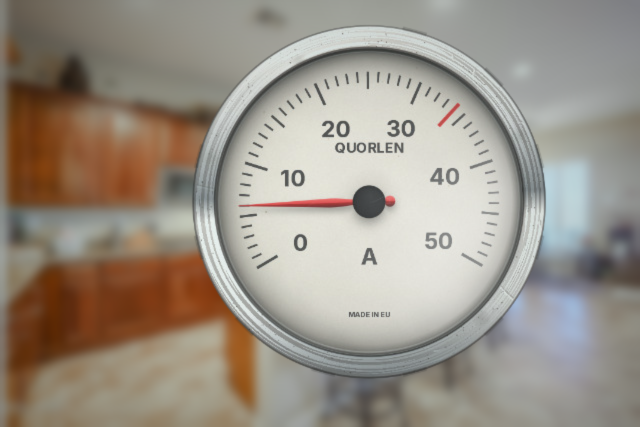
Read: 6 (A)
